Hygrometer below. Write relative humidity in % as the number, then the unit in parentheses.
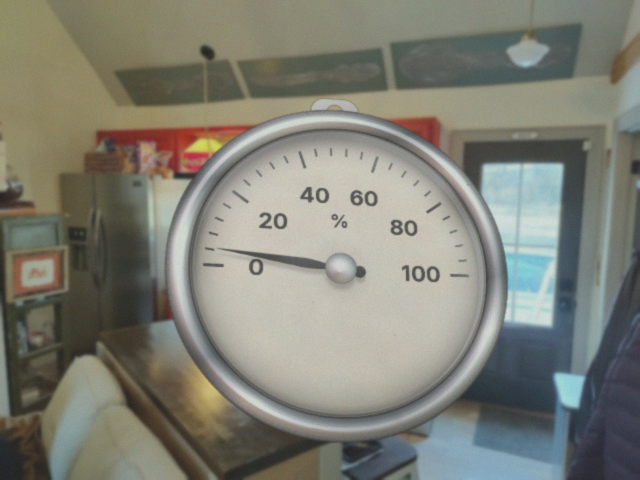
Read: 4 (%)
